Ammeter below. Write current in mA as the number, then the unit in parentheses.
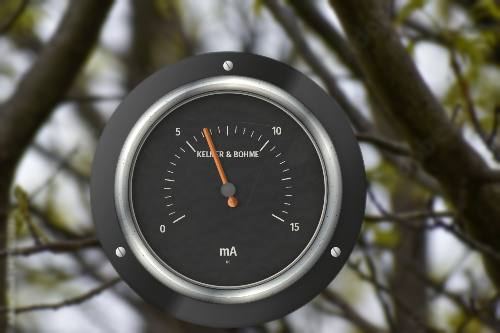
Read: 6.25 (mA)
